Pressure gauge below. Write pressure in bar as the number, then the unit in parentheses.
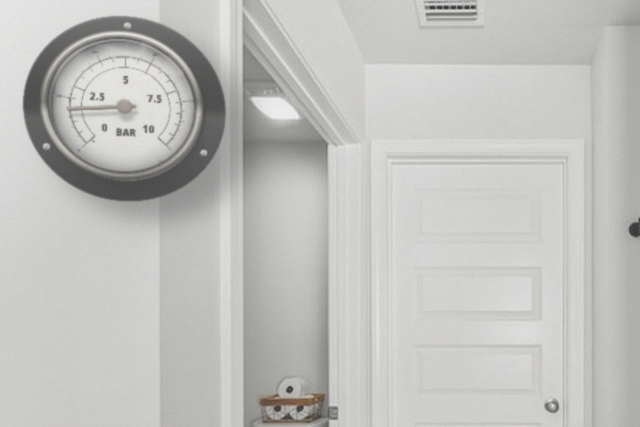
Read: 1.5 (bar)
